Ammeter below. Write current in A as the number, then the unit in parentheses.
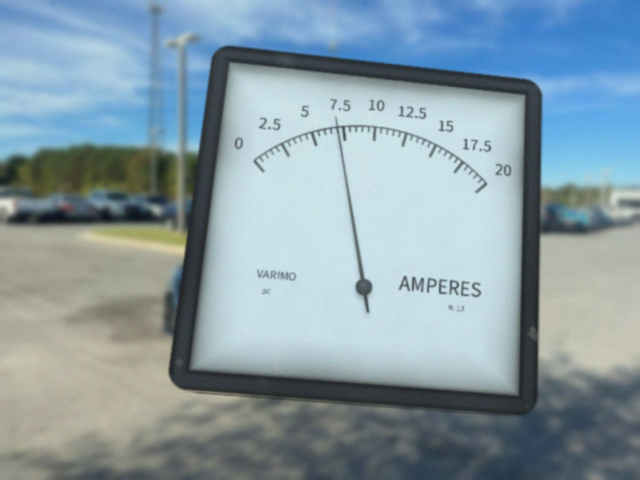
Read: 7 (A)
